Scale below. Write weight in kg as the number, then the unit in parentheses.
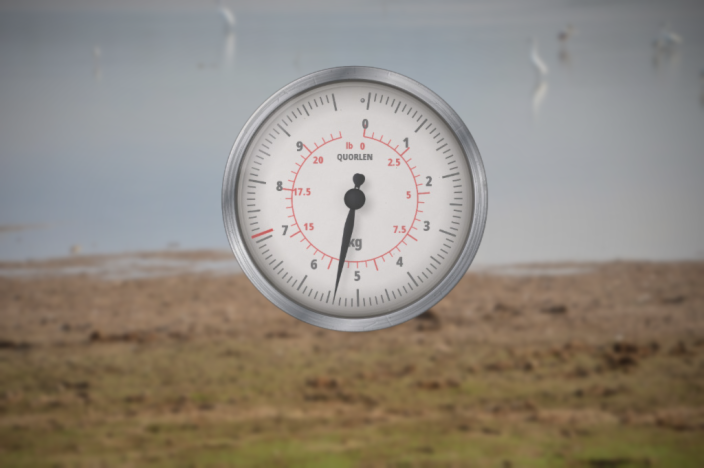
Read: 5.4 (kg)
